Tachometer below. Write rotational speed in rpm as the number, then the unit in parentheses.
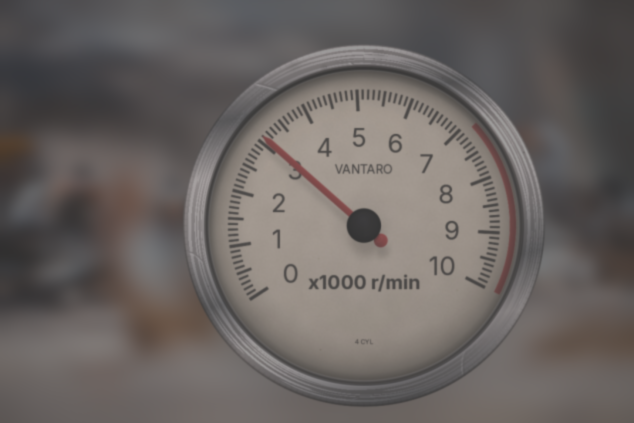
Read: 3100 (rpm)
